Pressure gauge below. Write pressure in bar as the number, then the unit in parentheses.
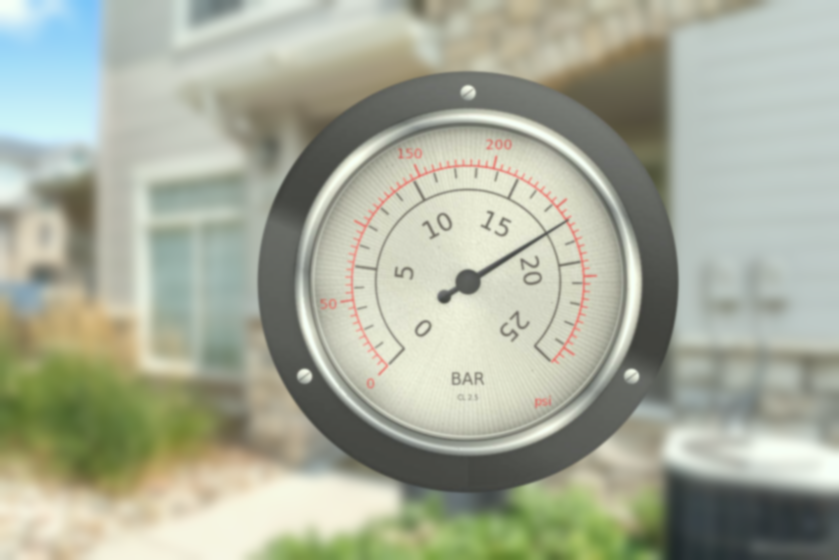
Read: 18 (bar)
